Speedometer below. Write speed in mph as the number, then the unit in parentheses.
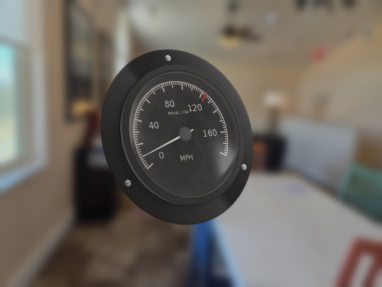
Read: 10 (mph)
